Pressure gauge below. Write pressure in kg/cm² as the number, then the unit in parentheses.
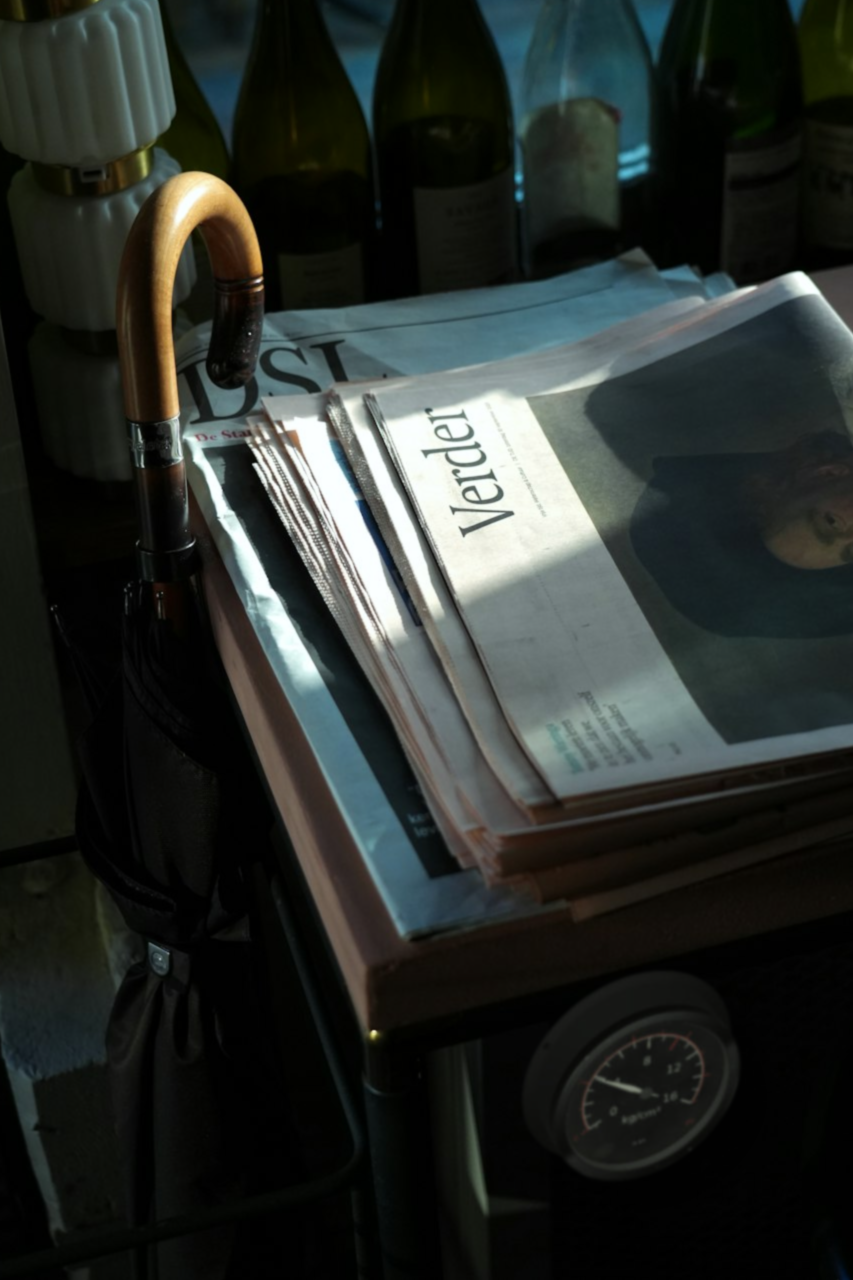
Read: 4 (kg/cm²)
